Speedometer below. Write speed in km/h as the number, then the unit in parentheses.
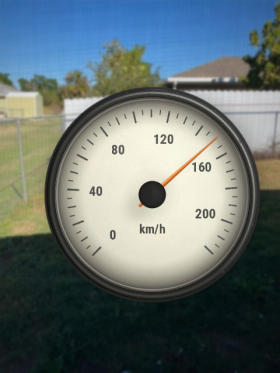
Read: 150 (km/h)
